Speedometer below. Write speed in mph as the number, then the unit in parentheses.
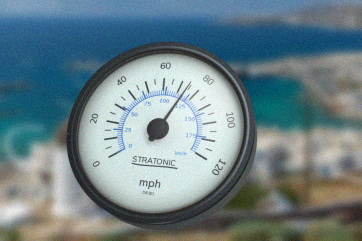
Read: 75 (mph)
